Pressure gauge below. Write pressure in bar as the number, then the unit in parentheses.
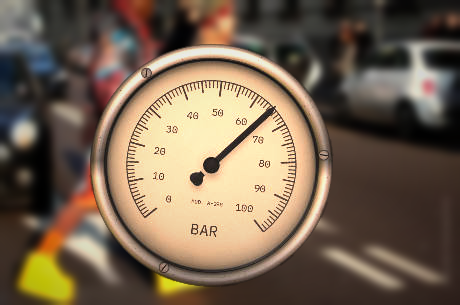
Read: 65 (bar)
